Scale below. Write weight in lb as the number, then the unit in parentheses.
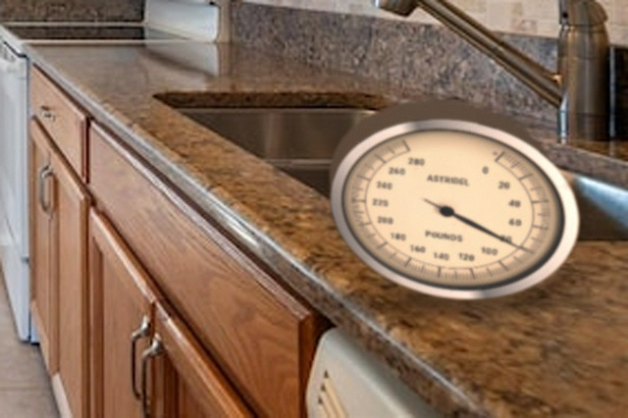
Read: 80 (lb)
